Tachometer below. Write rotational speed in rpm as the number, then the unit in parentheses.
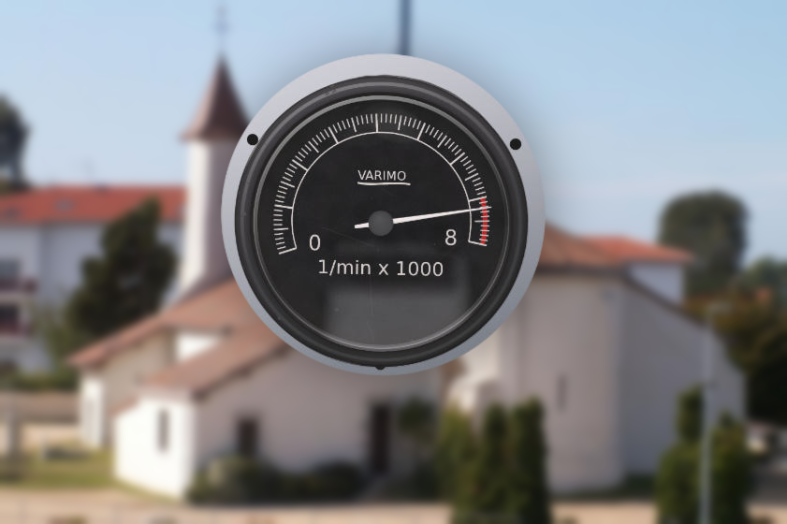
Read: 7200 (rpm)
